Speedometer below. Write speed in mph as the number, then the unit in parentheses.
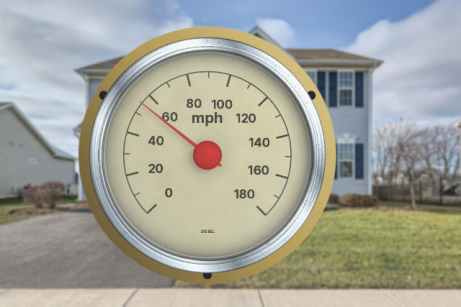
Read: 55 (mph)
